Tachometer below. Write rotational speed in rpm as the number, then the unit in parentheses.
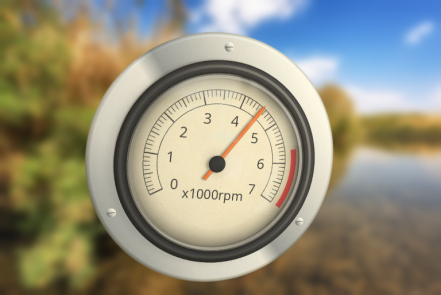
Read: 4500 (rpm)
